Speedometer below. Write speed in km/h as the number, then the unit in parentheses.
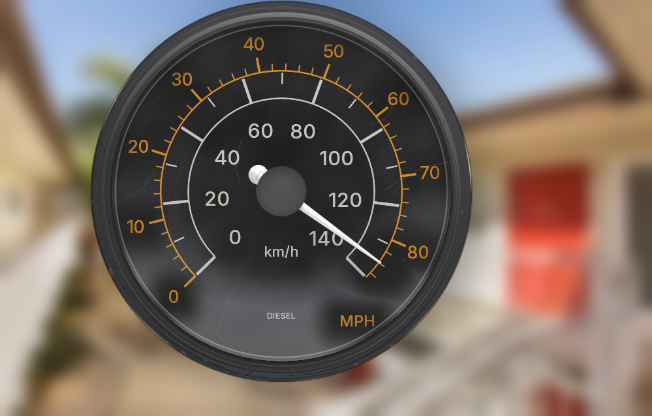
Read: 135 (km/h)
